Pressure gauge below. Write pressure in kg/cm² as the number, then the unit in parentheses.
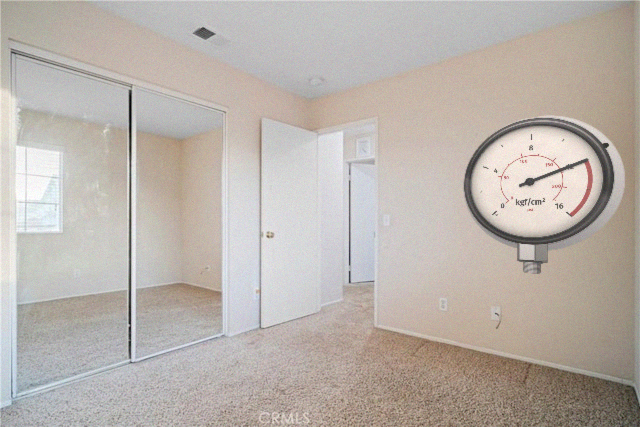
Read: 12 (kg/cm²)
